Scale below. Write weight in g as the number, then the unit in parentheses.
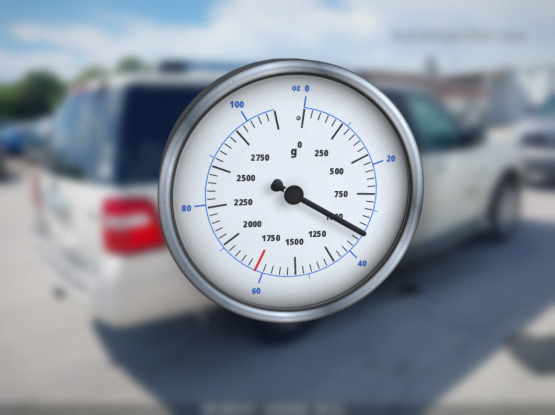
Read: 1000 (g)
